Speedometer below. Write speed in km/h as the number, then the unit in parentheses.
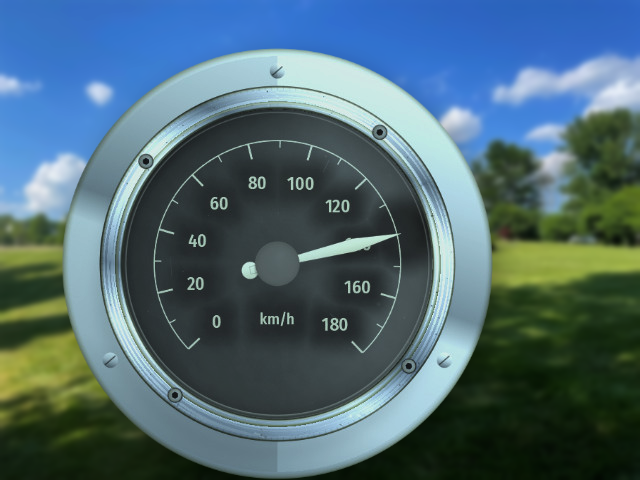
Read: 140 (km/h)
